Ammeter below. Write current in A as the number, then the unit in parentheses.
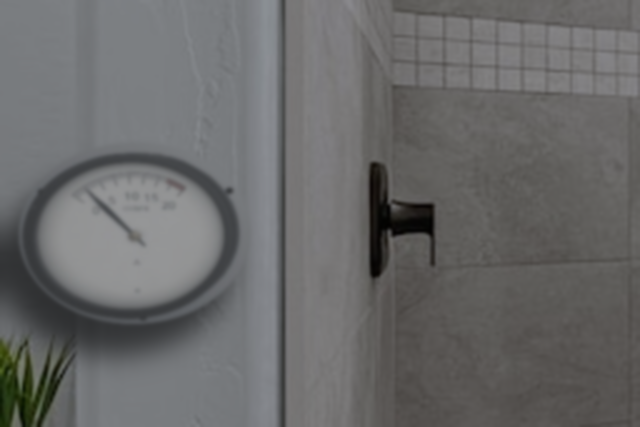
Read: 2.5 (A)
